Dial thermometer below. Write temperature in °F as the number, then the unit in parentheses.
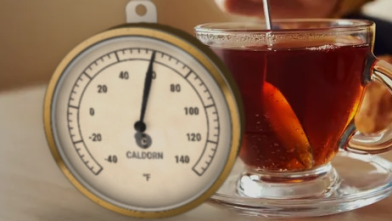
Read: 60 (°F)
